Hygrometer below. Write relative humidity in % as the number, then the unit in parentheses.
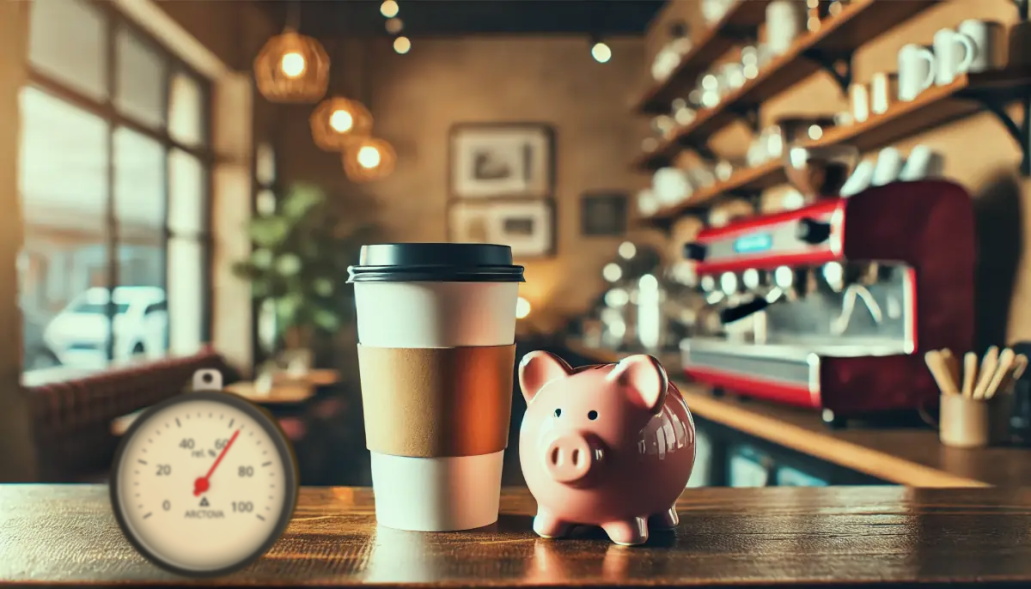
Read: 64 (%)
